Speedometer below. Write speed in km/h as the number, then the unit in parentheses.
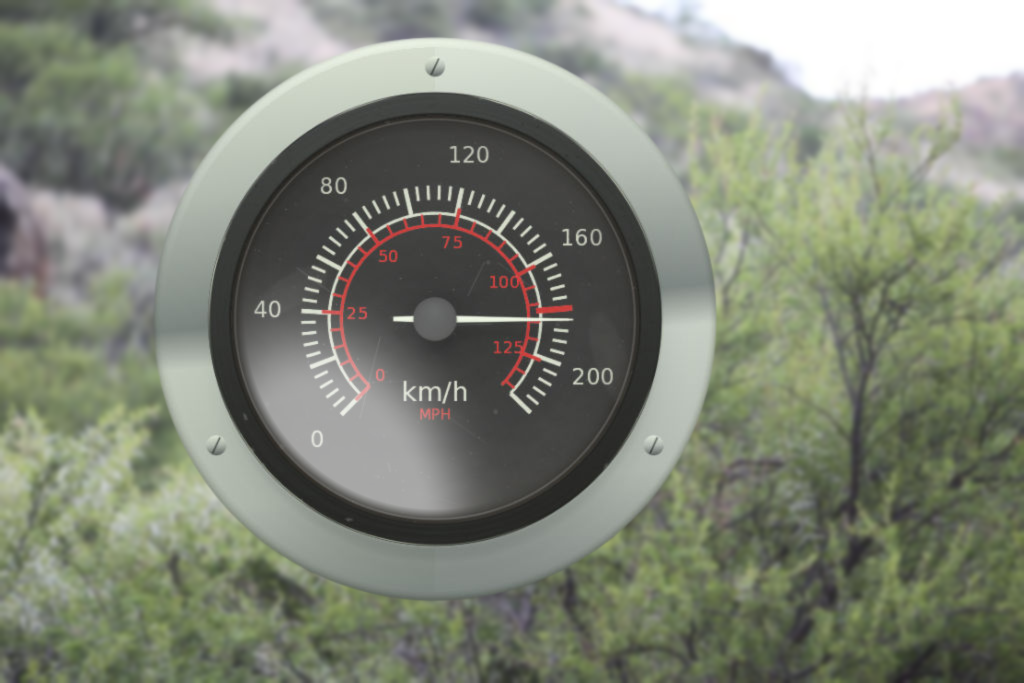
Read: 184 (km/h)
